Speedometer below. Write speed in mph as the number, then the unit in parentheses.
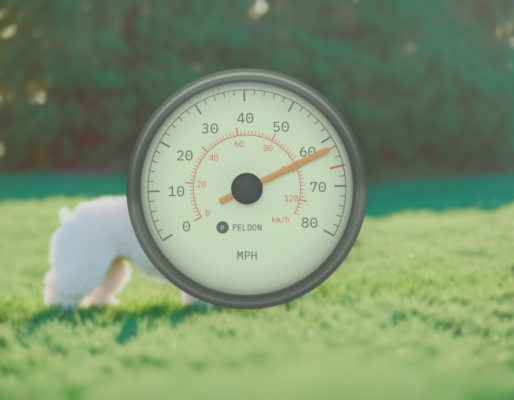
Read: 62 (mph)
